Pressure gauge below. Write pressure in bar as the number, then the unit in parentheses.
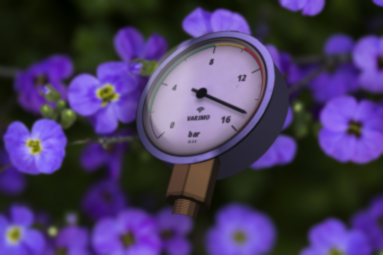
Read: 15 (bar)
